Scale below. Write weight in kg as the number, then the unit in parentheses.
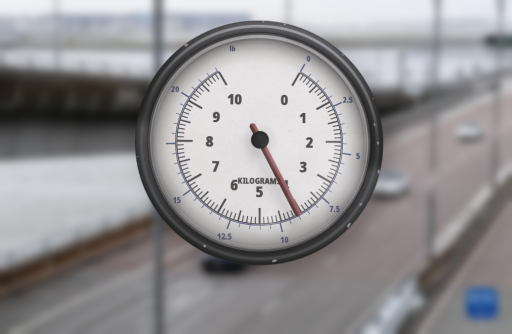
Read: 4.1 (kg)
